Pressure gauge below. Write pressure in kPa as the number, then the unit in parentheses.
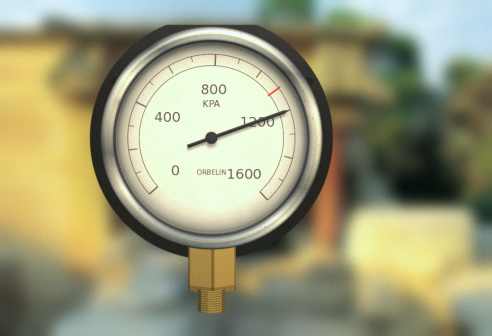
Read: 1200 (kPa)
